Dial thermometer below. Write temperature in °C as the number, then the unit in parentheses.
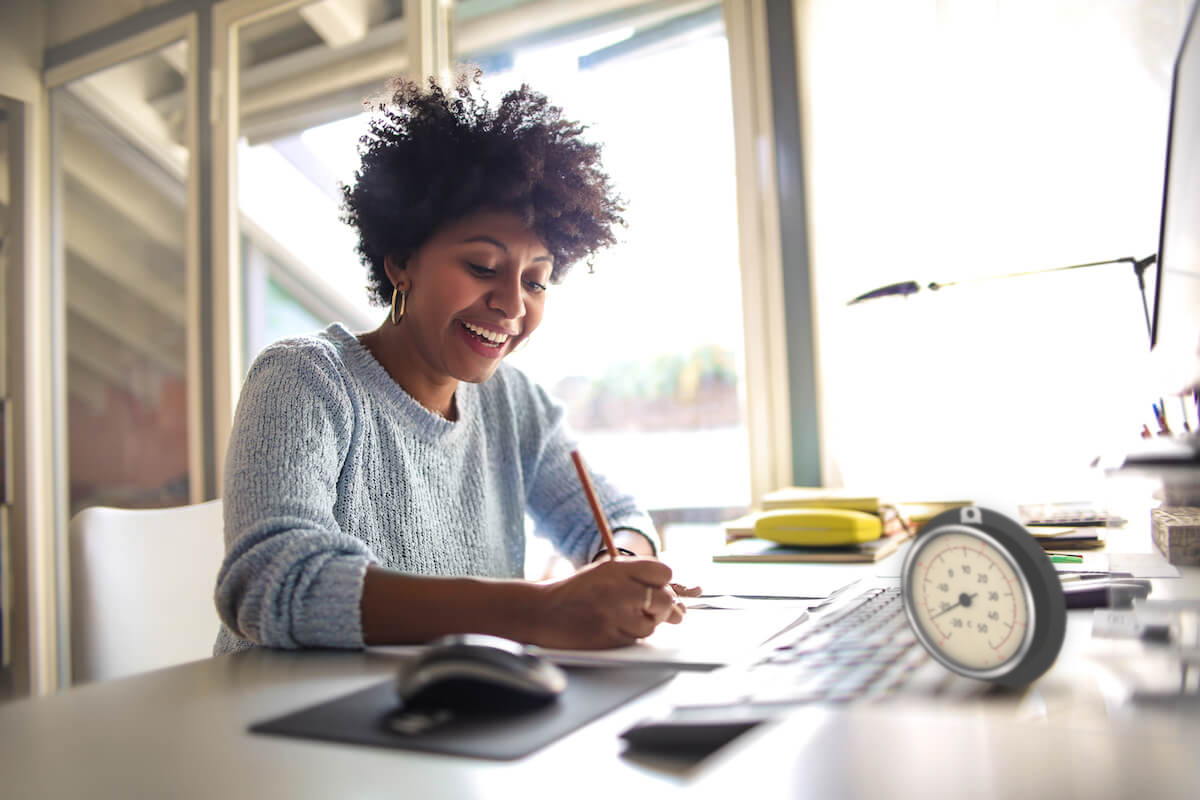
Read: -22.5 (°C)
